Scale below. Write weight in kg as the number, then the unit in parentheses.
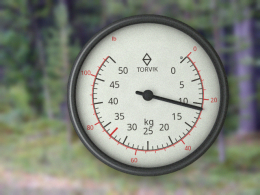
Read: 11 (kg)
